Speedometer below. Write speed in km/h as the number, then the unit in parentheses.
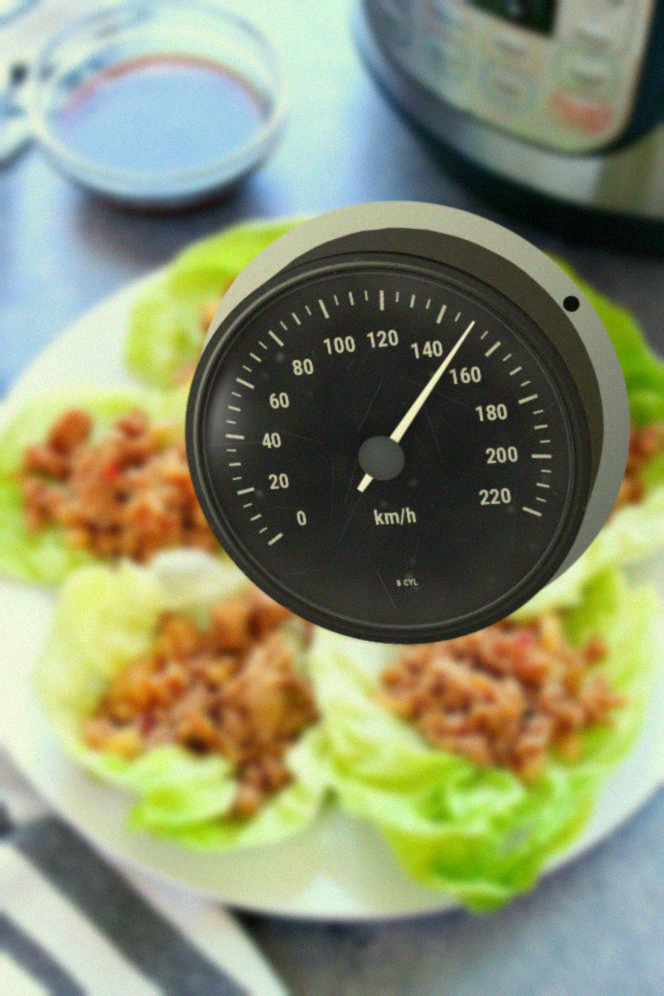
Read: 150 (km/h)
